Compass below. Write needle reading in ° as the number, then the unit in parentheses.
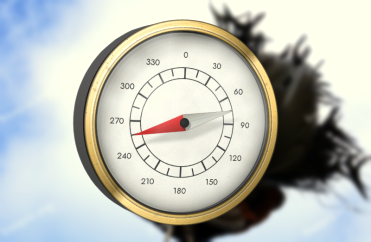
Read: 255 (°)
